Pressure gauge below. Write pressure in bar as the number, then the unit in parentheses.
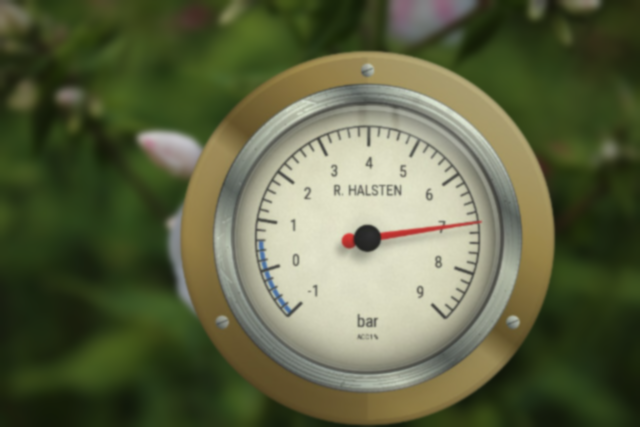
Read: 7 (bar)
